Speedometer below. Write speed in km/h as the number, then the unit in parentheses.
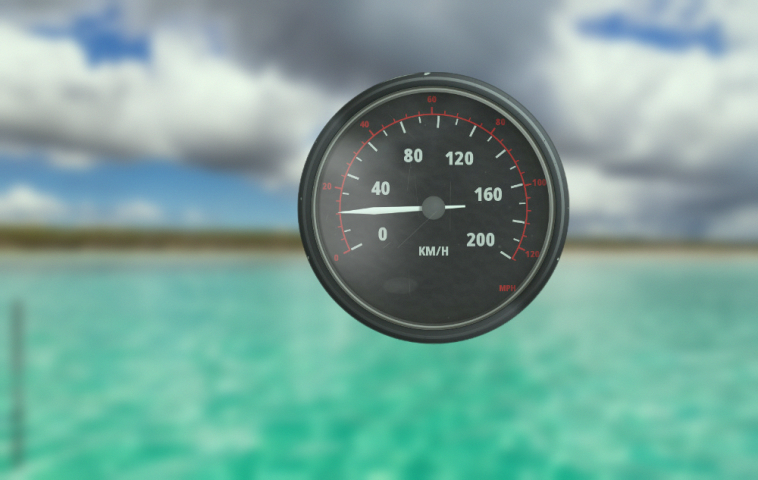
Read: 20 (km/h)
